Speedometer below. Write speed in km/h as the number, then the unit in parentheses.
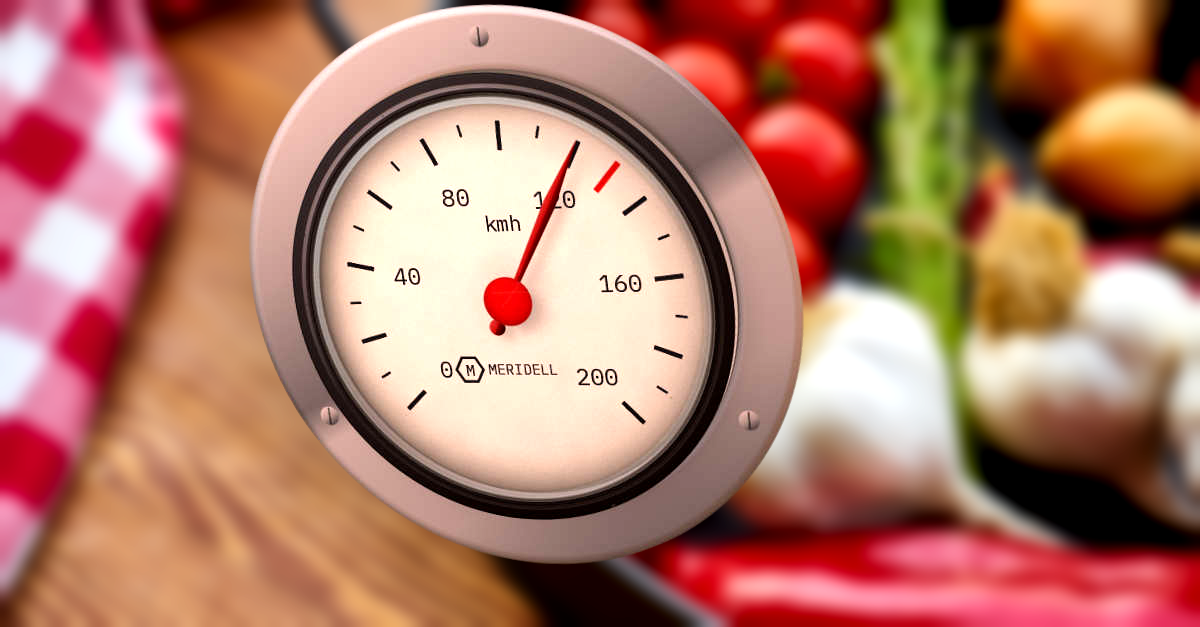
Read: 120 (km/h)
